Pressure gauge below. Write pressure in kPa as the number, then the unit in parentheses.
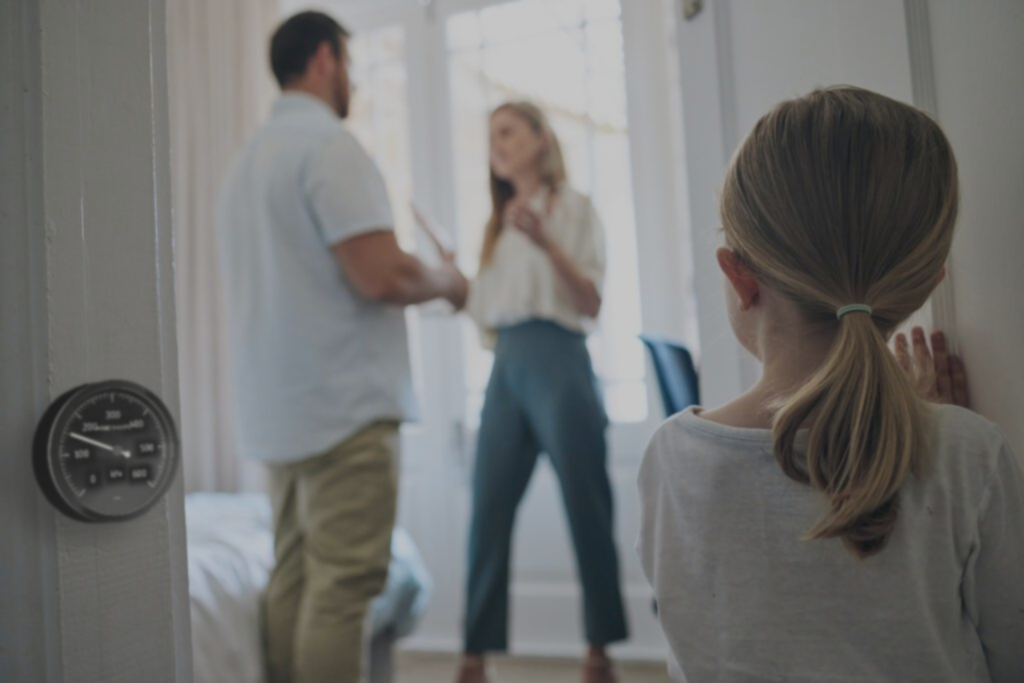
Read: 150 (kPa)
